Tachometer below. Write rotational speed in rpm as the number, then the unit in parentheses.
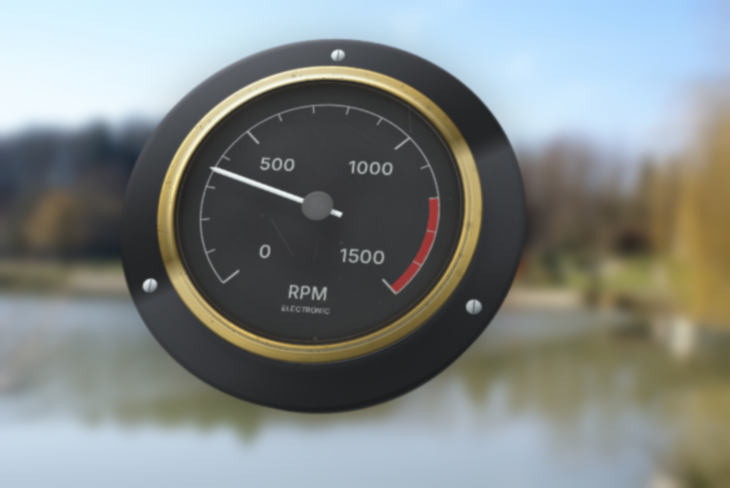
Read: 350 (rpm)
